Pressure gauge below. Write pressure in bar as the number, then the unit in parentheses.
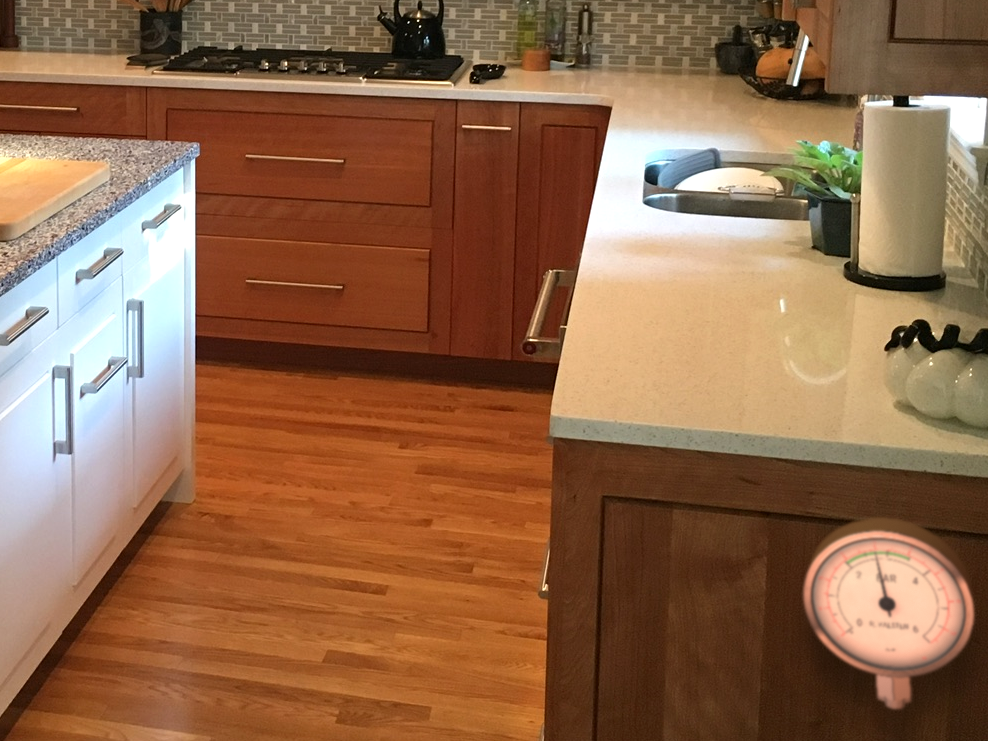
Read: 2.75 (bar)
